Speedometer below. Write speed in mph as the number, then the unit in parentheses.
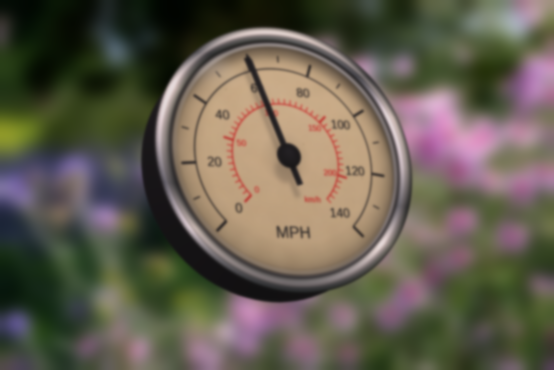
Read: 60 (mph)
